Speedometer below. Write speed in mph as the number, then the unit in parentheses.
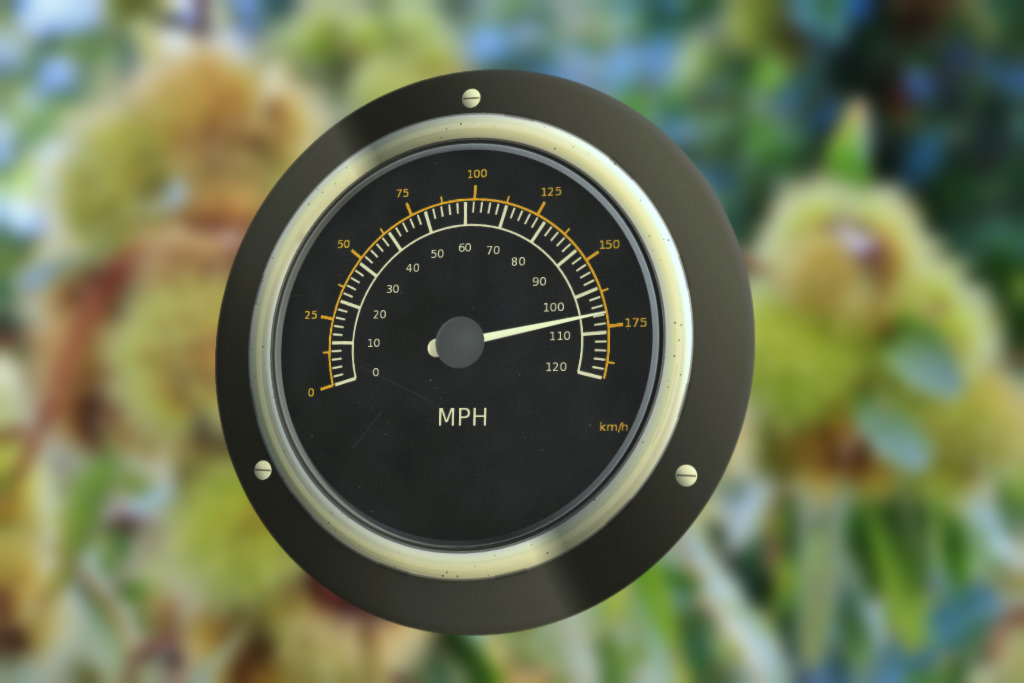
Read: 106 (mph)
